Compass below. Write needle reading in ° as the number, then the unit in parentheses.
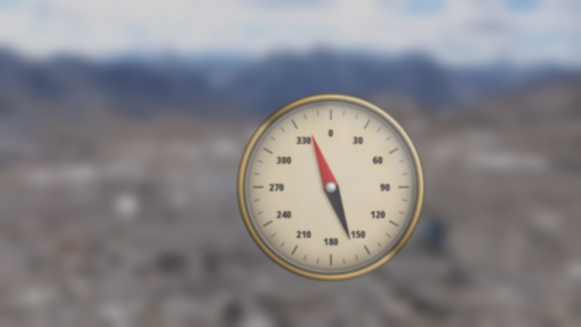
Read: 340 (°)
